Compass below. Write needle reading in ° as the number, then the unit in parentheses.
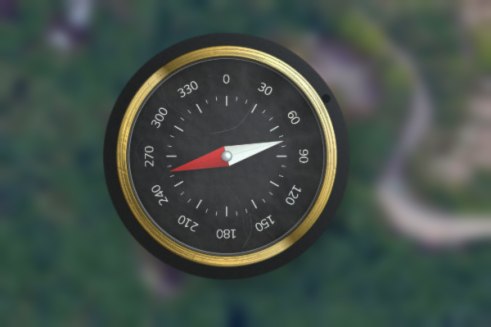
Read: 255 (°)
